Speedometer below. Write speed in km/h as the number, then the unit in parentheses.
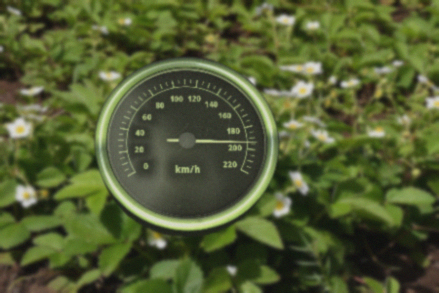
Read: 195 (km/h)
